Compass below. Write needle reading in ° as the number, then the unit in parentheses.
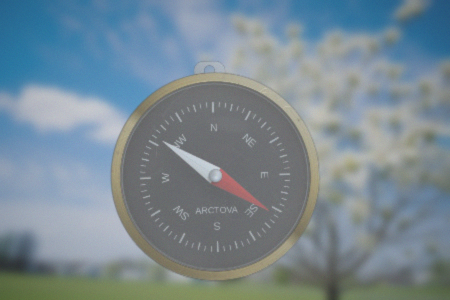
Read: 125 (°)
